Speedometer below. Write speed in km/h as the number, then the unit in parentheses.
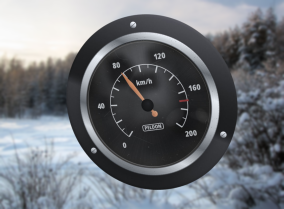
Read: 80 (km/h)
